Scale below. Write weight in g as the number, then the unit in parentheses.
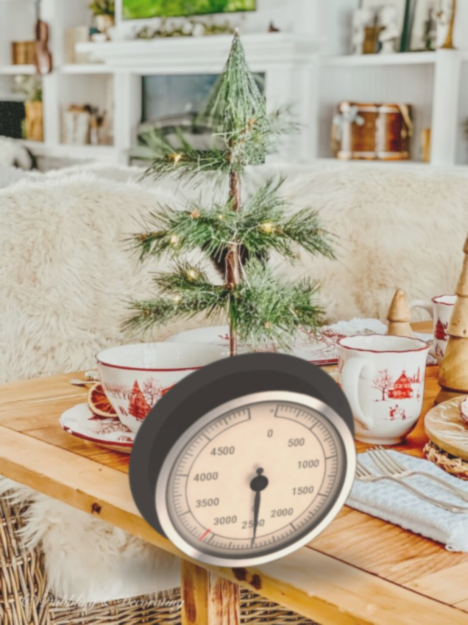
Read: 2500 (g)
